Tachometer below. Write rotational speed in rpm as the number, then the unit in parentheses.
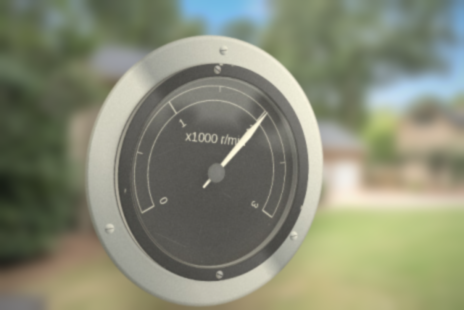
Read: 2000 (rpm)
